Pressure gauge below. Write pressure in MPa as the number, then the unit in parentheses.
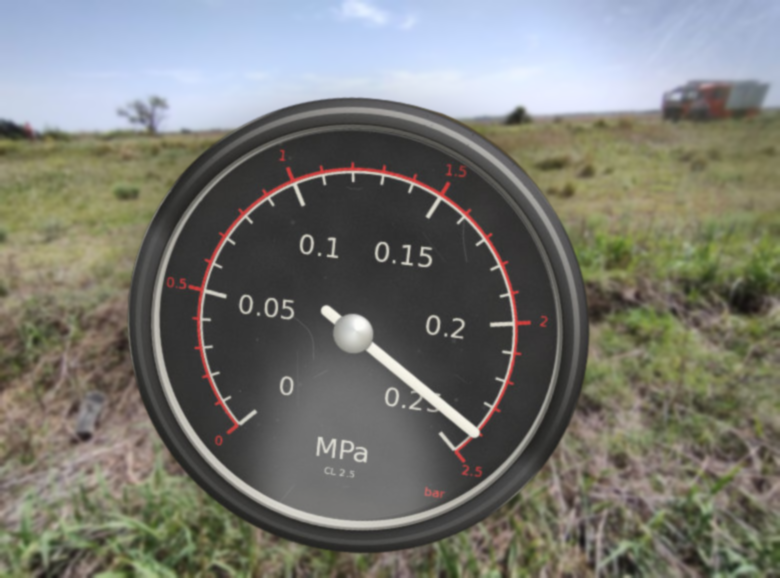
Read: 0.24 (MPa)
